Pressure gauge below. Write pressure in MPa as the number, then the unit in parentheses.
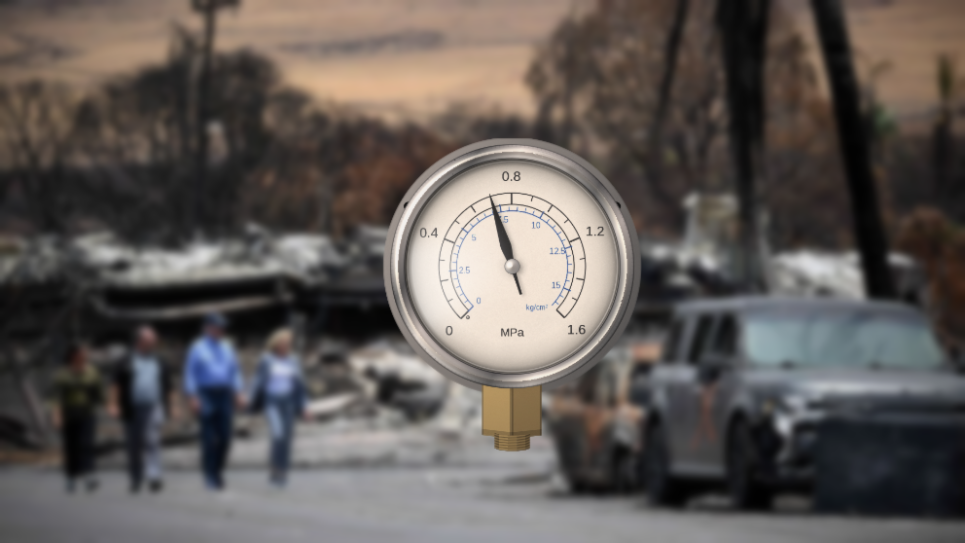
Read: 0.7 (MPa)
